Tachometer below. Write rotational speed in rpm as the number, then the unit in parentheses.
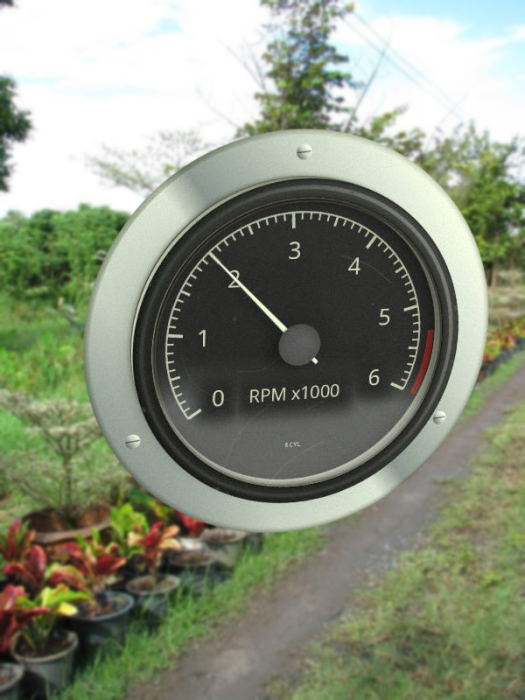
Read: 2000 (rpm)
